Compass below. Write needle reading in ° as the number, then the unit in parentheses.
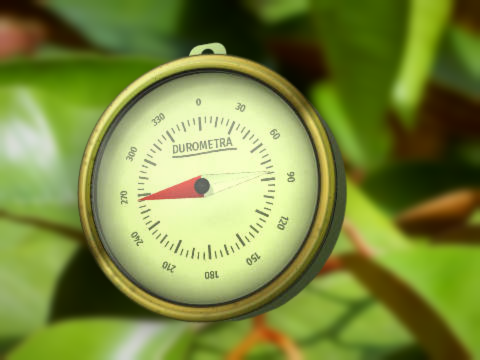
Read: 265 (°)
